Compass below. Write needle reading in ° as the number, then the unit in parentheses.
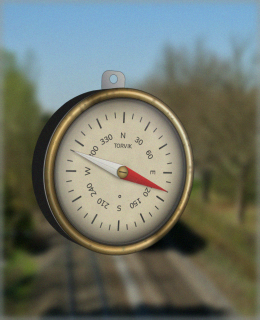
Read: 110 (°)
